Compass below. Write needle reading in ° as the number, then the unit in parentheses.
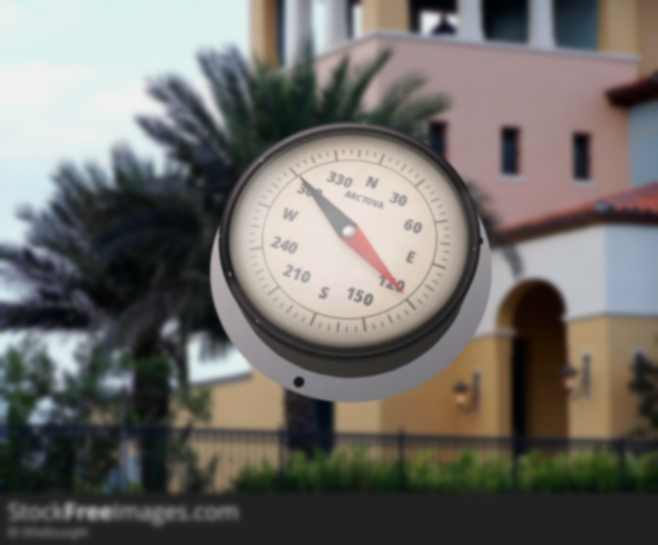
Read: 120 (°)
